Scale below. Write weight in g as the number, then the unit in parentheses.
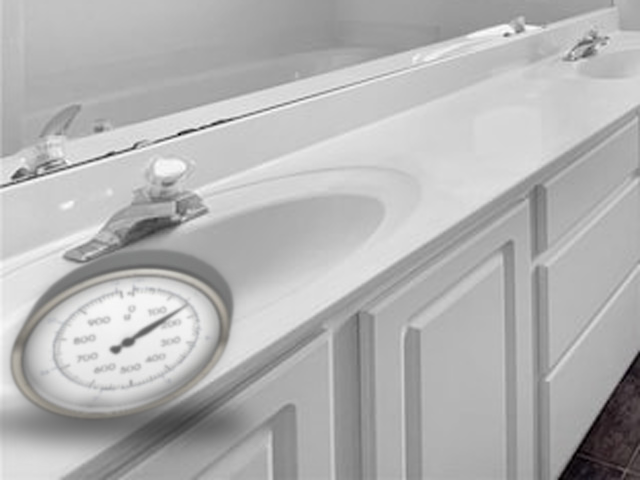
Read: 150 (g)
